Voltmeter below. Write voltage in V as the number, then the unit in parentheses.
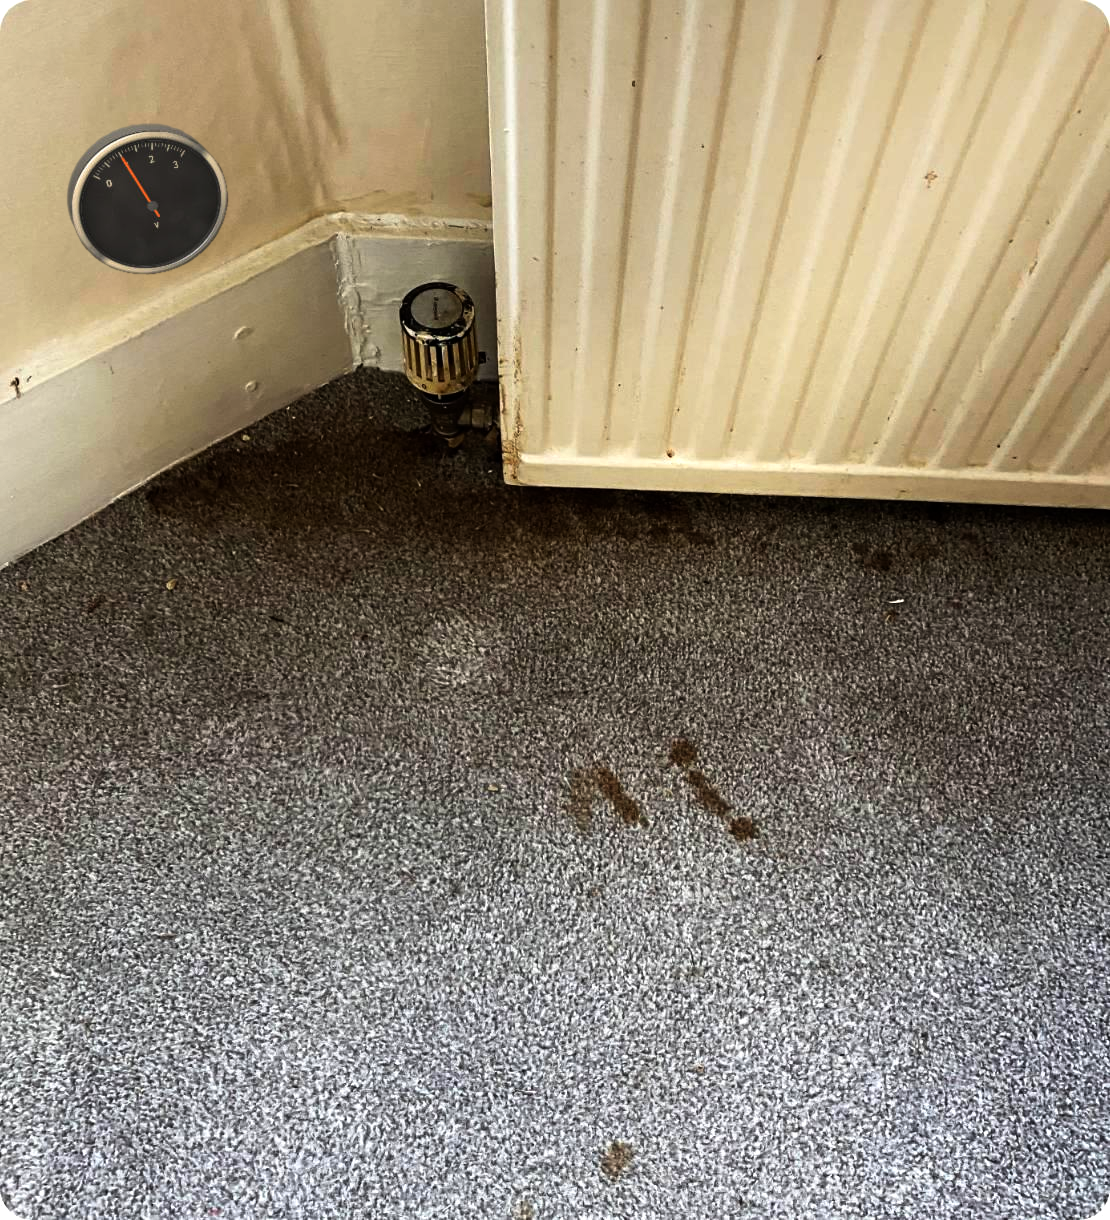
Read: 1 (V)
